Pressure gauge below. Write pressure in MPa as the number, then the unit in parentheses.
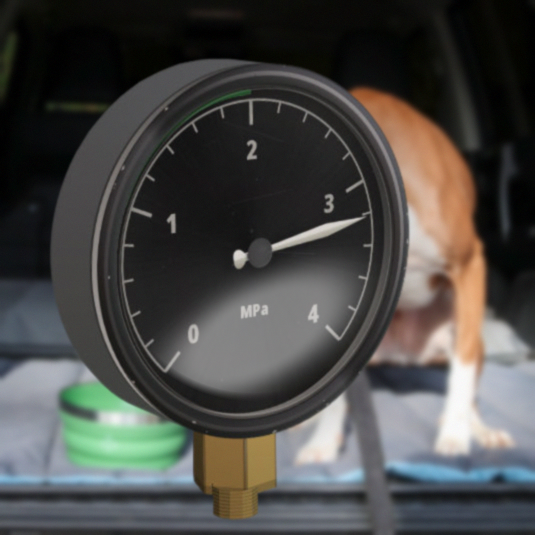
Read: 3.2 (MPa)
